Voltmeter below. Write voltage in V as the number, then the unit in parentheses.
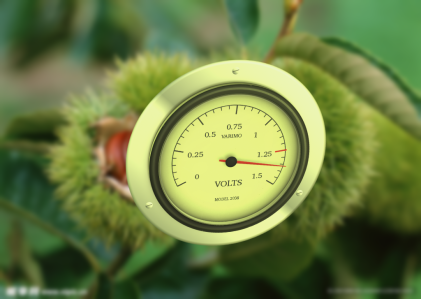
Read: 1.35 (V)
